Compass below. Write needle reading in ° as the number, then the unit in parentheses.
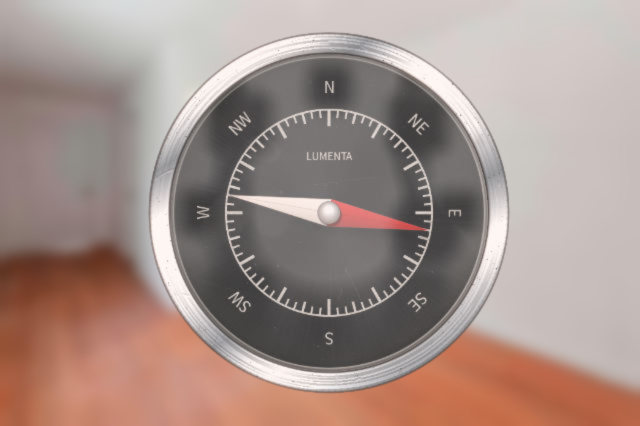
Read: 100 (°)
